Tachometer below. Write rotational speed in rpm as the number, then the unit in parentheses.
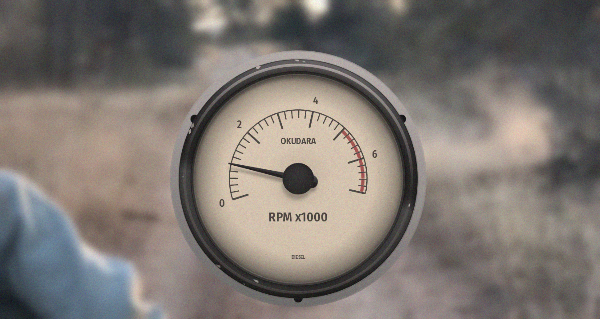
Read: 1000 (rpm)
